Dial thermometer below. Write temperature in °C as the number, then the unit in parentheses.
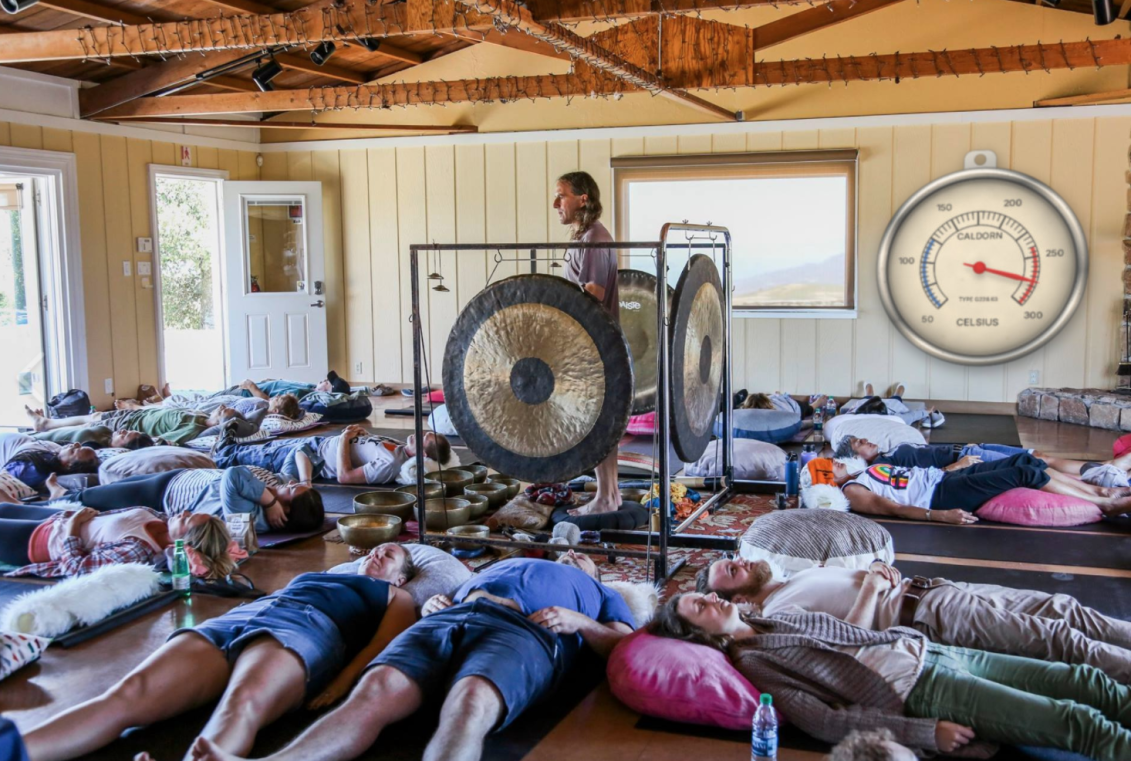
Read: 275 (°C)
